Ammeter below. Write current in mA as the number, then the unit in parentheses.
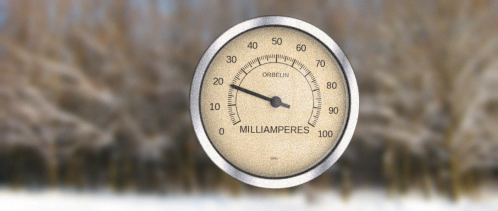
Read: 20 (mA)
